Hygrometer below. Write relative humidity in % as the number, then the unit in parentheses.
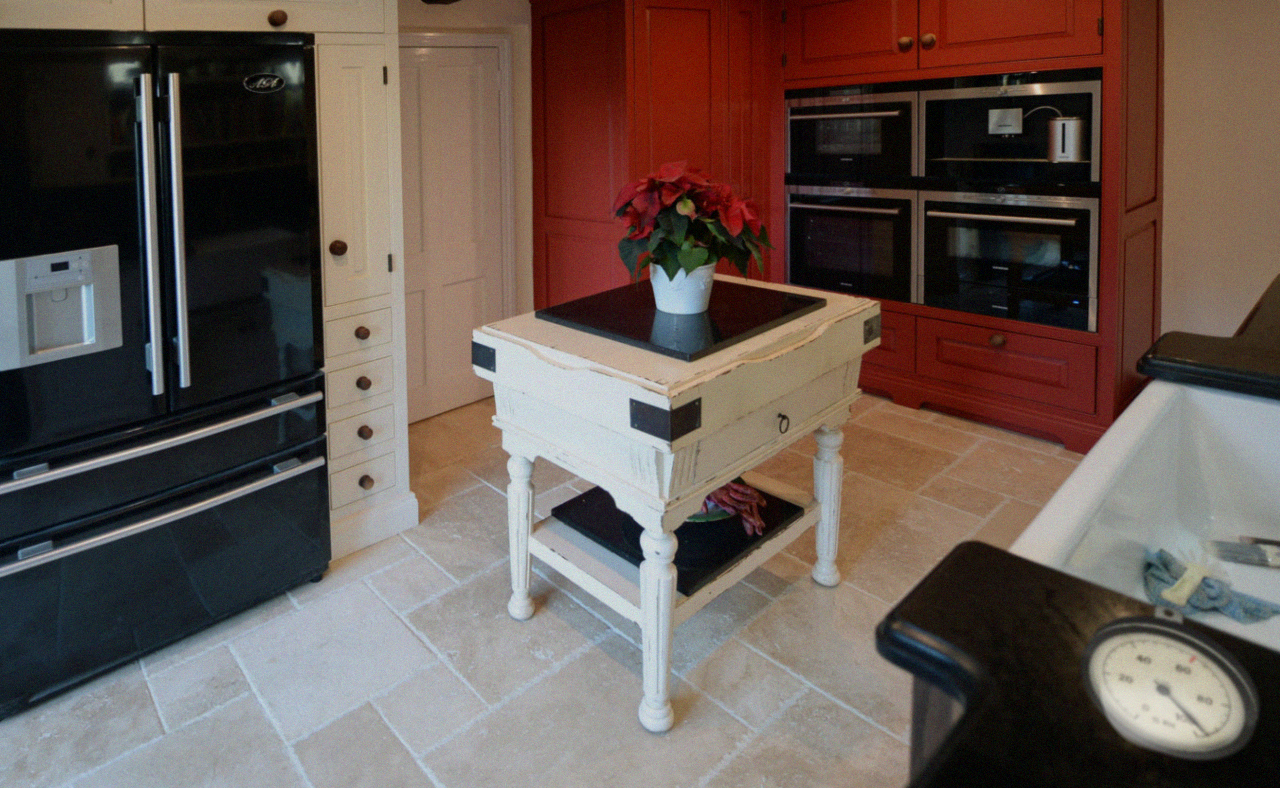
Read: 96 (%)
